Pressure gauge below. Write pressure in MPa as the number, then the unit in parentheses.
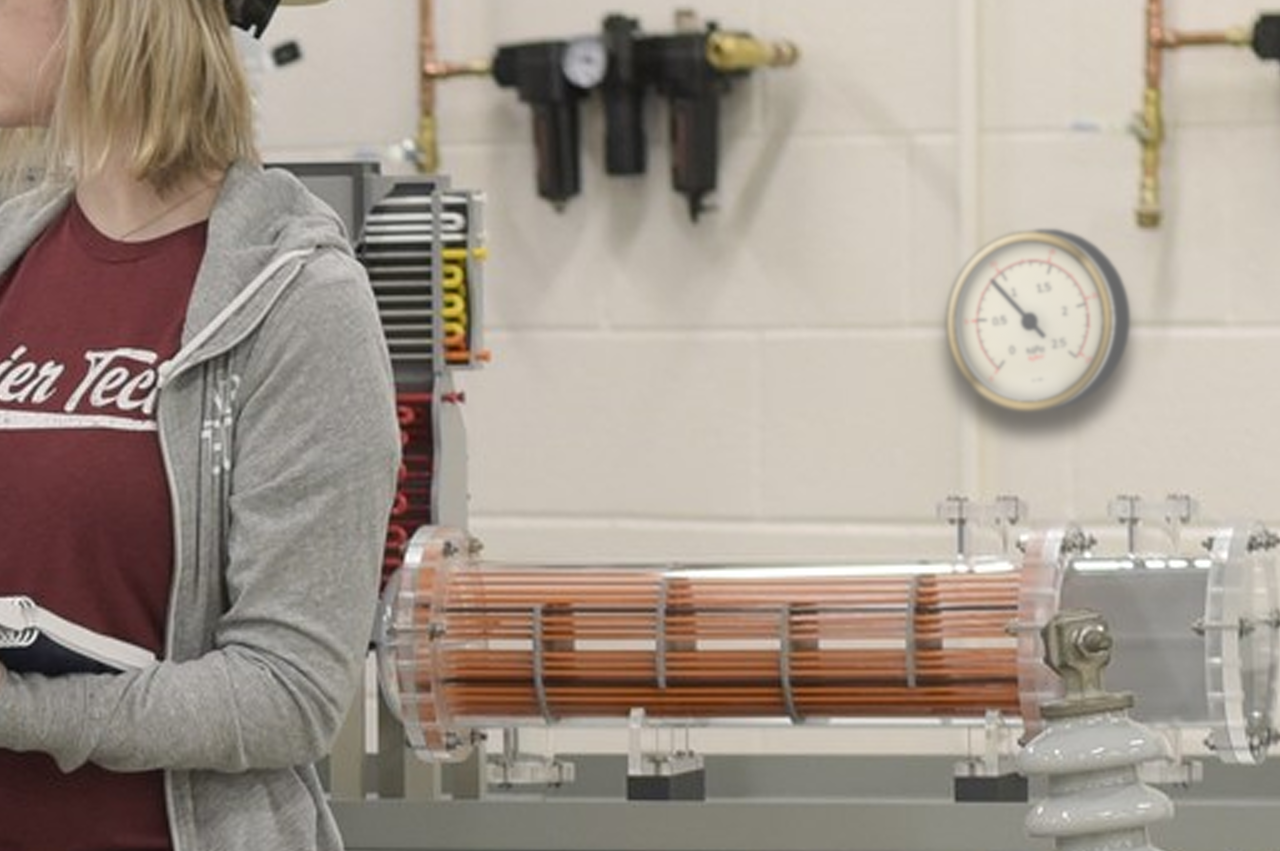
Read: 0.9 (MPa)
